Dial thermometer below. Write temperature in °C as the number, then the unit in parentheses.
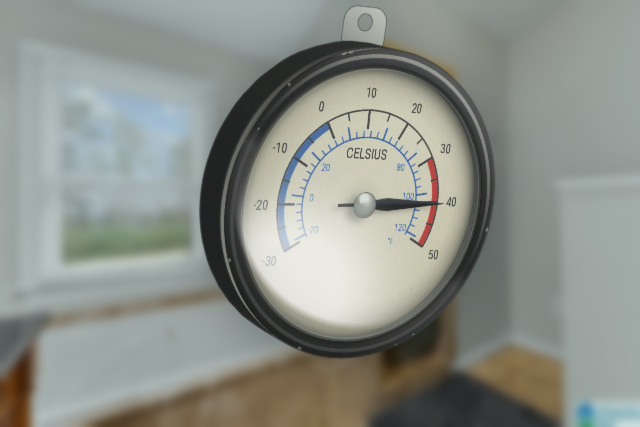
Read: 40 (°C)
